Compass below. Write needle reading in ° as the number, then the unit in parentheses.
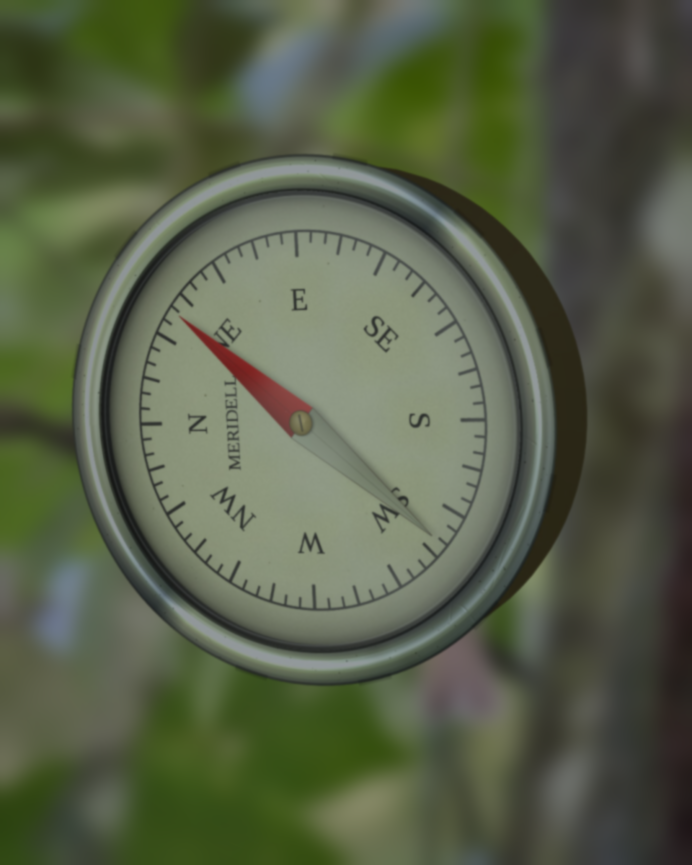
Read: 40 (°)
